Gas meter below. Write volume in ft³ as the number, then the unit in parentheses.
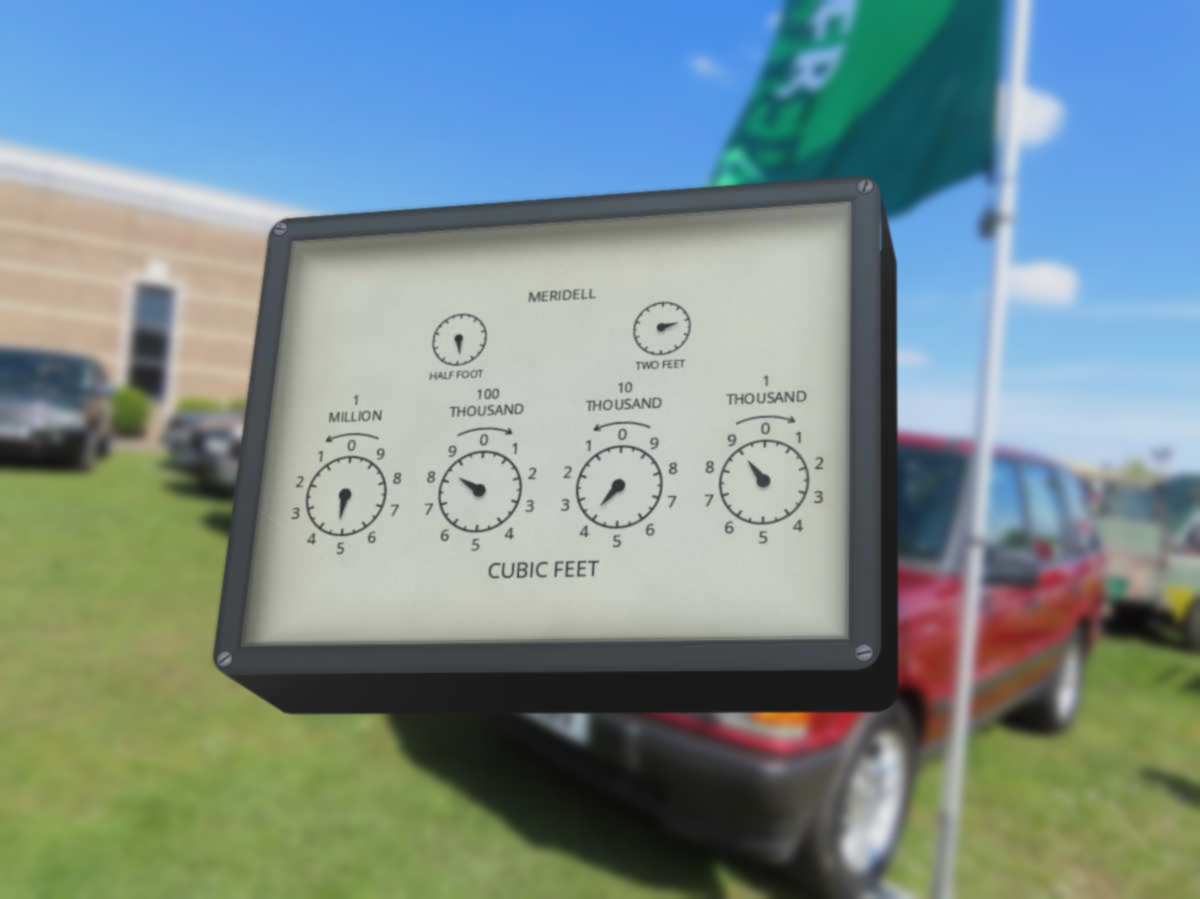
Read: 483900 (ft³)
